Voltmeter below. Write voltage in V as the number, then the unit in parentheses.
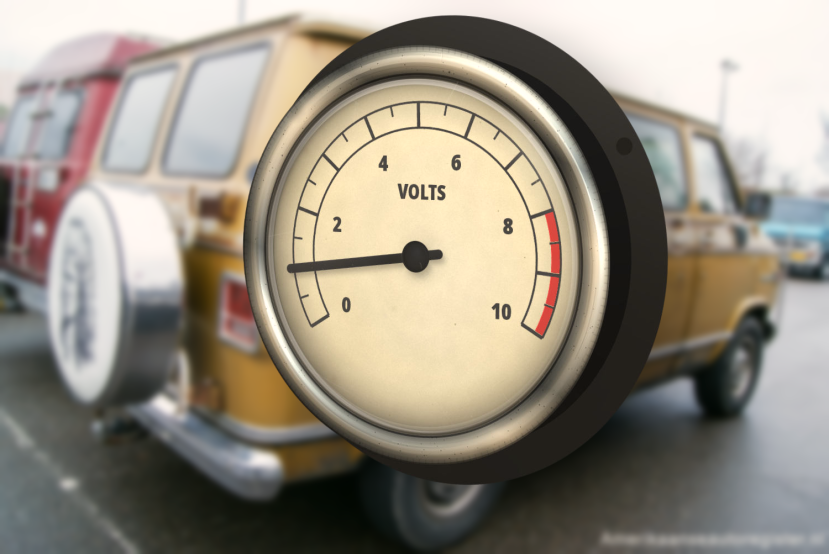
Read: 1 (V)
